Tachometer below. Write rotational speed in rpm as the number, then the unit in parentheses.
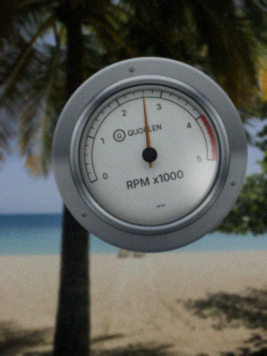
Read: 2600 (rpm)
